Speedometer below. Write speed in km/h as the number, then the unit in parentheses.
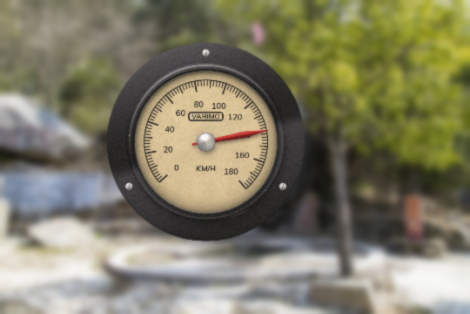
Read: 140 (km/h)
